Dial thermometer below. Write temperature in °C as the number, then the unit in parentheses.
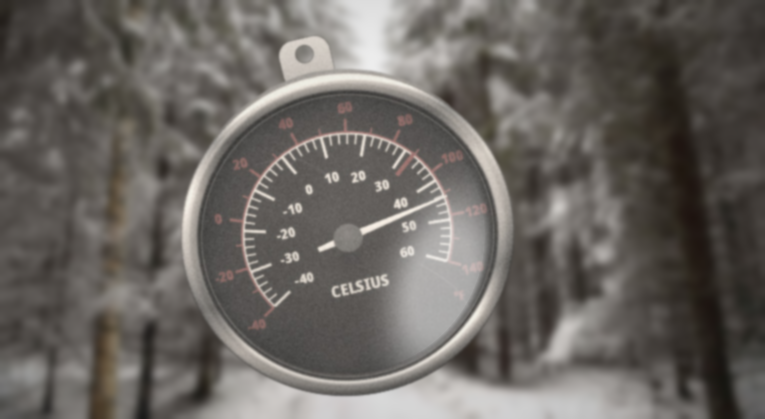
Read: 44 (°C)
